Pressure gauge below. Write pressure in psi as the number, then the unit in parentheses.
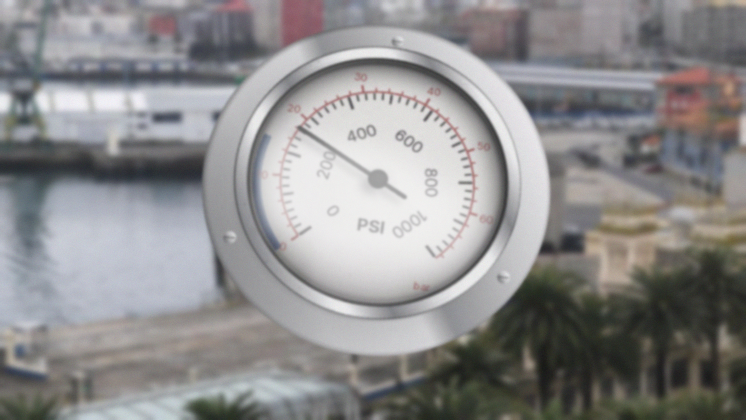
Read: 260 (psi)
